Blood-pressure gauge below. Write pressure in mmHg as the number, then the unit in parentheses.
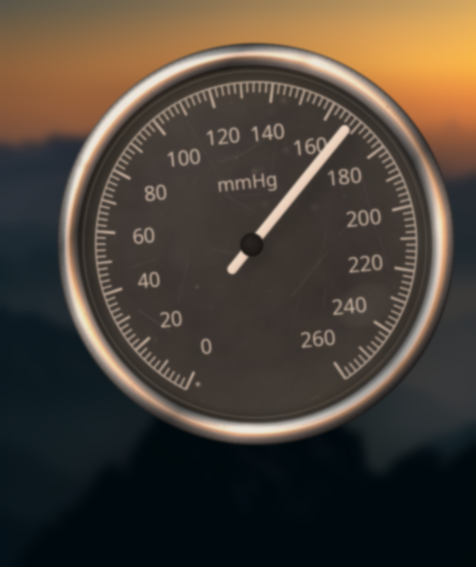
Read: 168 (mmHg)
